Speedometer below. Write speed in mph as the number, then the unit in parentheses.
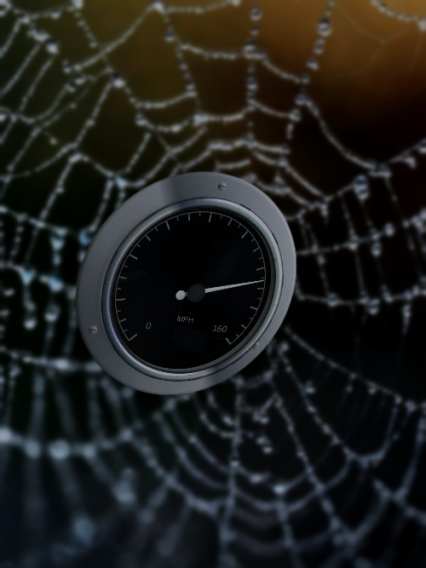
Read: 125 (mph)
